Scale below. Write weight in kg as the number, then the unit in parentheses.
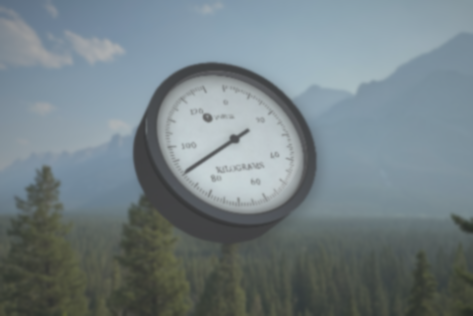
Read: 90 (kg)
